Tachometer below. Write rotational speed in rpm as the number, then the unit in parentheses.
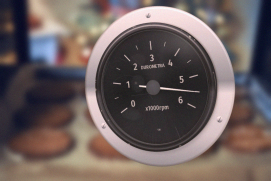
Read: 5500 (rpm)
